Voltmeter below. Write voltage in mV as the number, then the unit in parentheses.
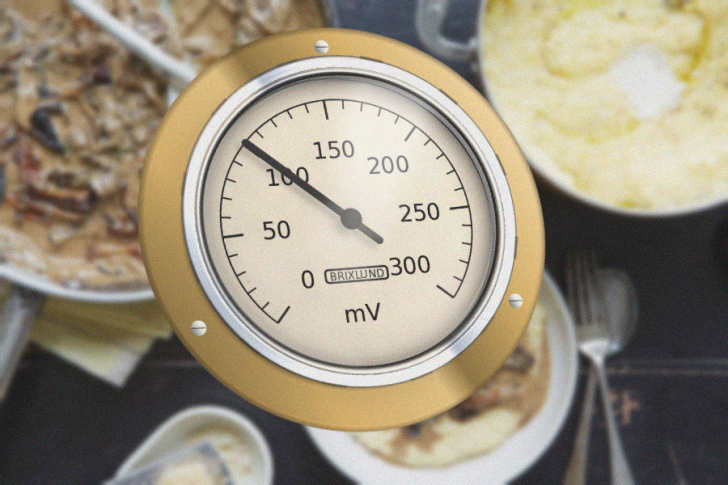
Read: 100 (mV)
